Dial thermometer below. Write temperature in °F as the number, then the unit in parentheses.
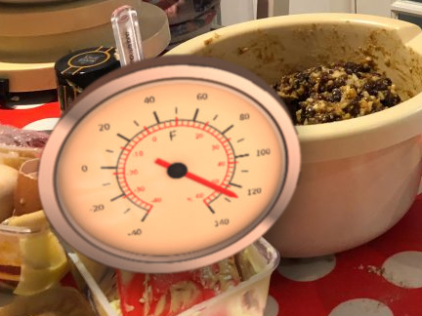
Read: 125 (°F)
